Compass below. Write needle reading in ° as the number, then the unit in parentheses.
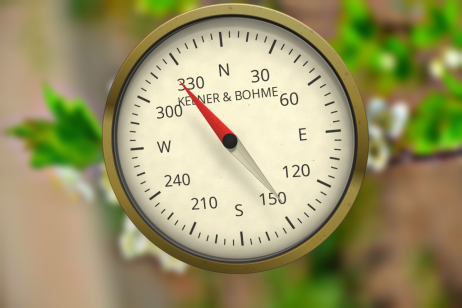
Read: 325 (°)
